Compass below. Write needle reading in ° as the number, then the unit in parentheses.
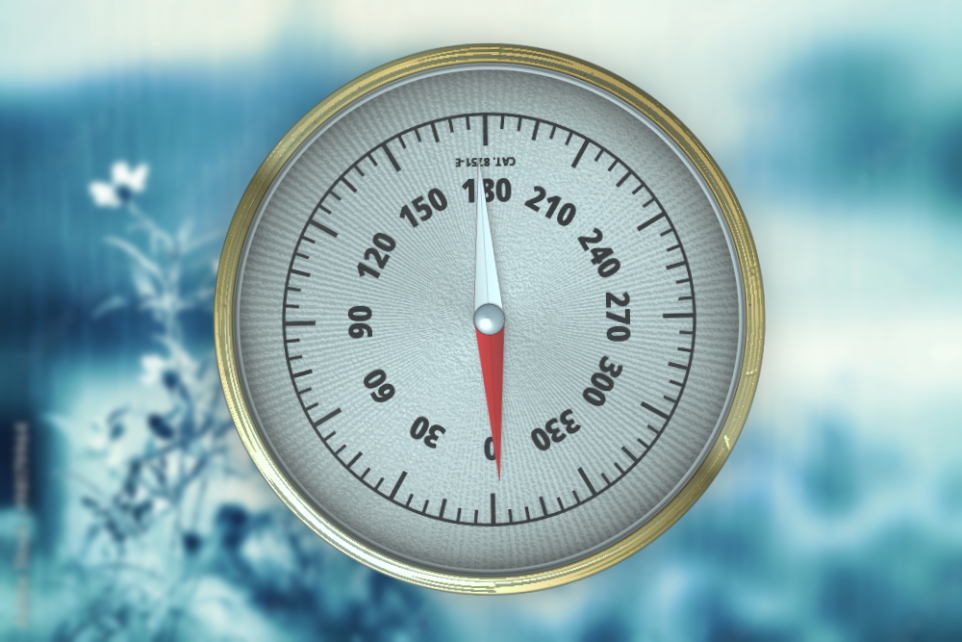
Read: 357.5 (°)
